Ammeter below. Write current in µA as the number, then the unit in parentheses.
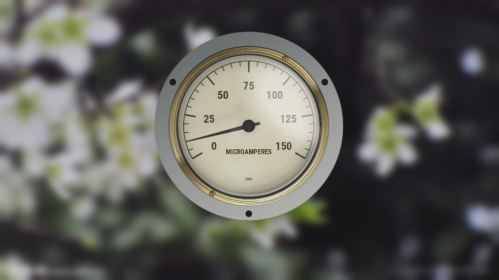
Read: 10 (µA)
